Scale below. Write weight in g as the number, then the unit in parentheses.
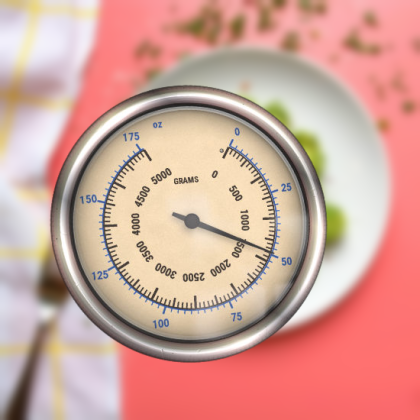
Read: 1400 (g)
